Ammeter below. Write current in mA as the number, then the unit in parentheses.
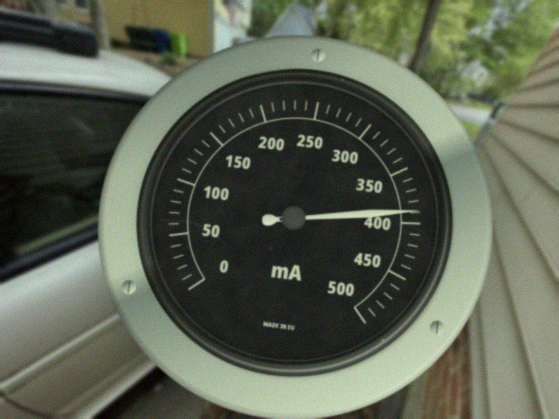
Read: 390 (mA)
